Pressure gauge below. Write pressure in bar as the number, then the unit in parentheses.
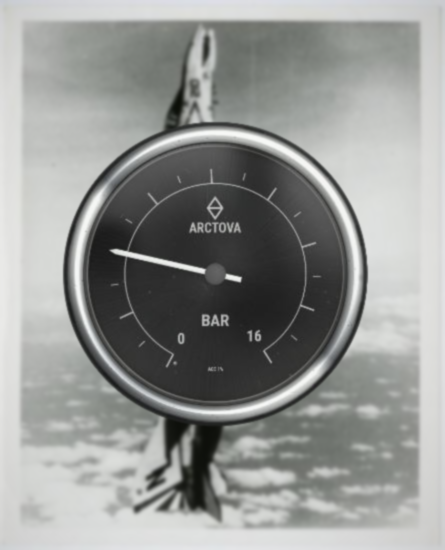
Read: 4 (bar)
